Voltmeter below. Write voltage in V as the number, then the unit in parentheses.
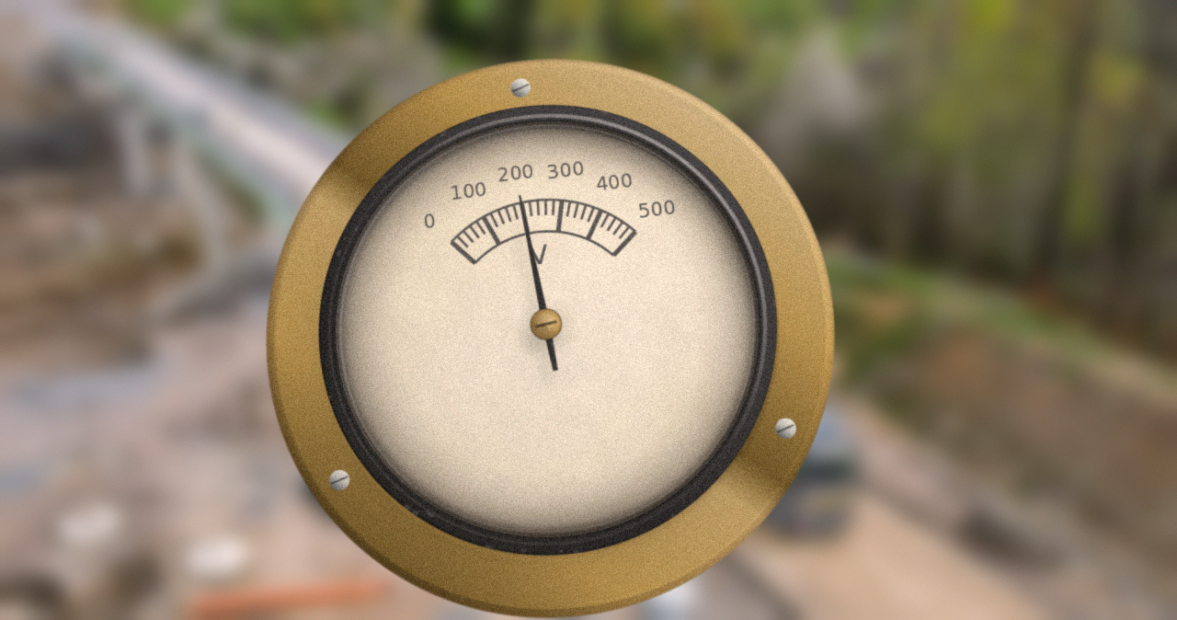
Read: 200 (V)
